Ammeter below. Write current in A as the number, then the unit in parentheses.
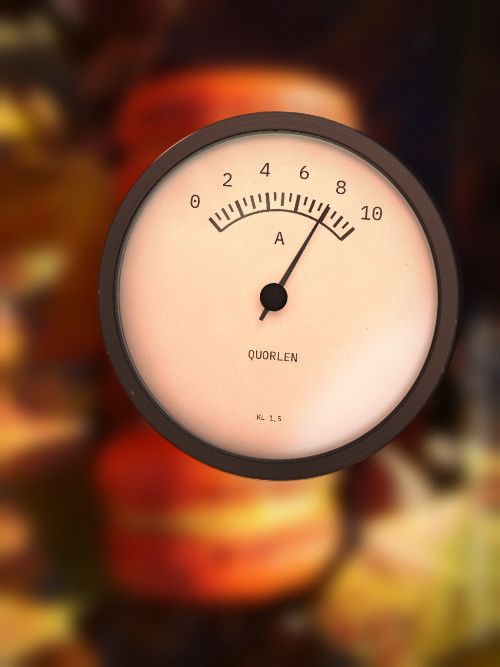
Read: 8 (A)
